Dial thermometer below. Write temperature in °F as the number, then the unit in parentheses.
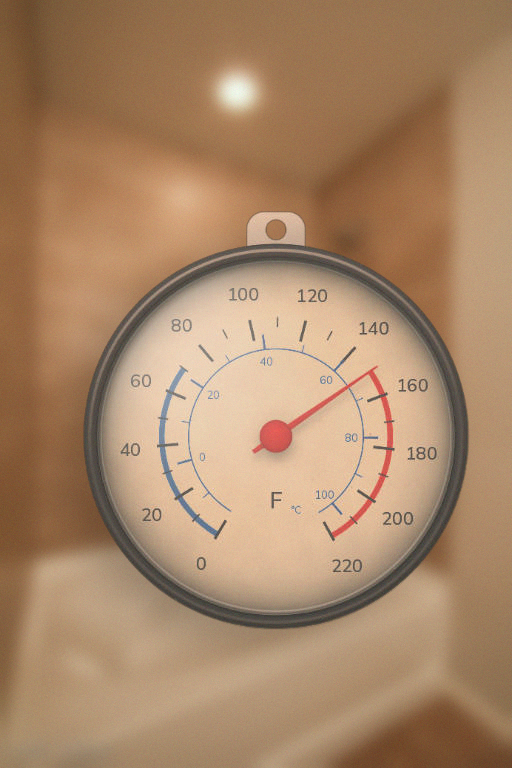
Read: 150 (°F)
